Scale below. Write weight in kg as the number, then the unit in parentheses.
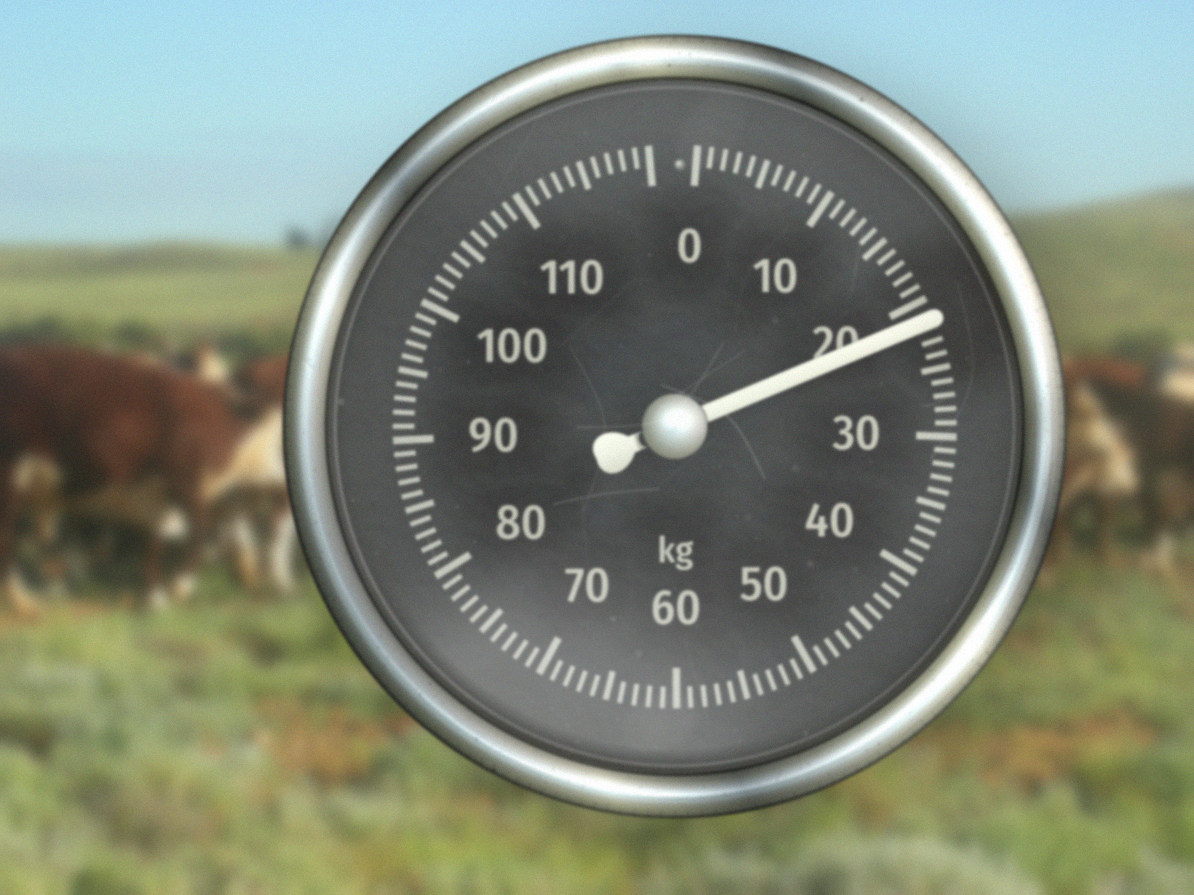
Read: 21.5 (kg)
